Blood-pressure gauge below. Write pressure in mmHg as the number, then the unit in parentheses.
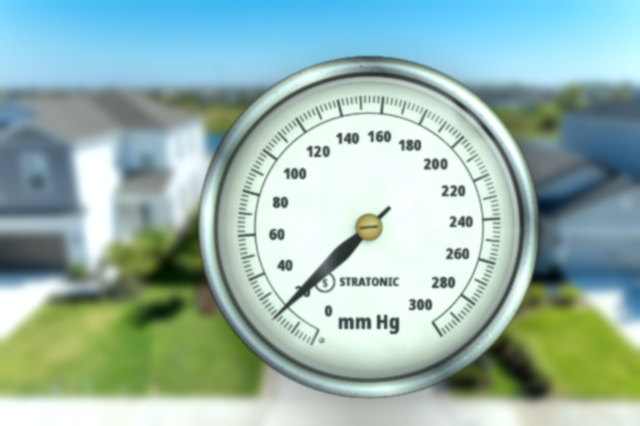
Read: 20 (mmHg)
